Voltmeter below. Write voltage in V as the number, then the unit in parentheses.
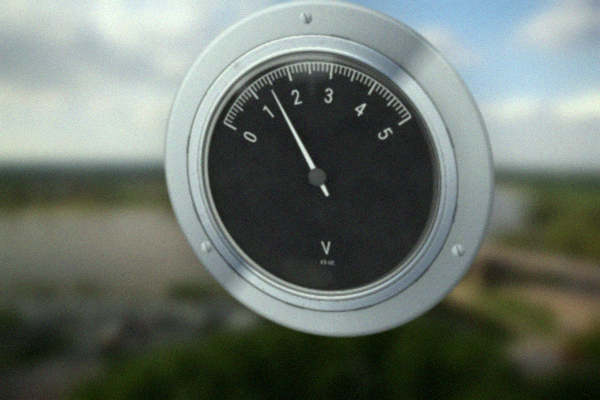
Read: 1.5 (V)
